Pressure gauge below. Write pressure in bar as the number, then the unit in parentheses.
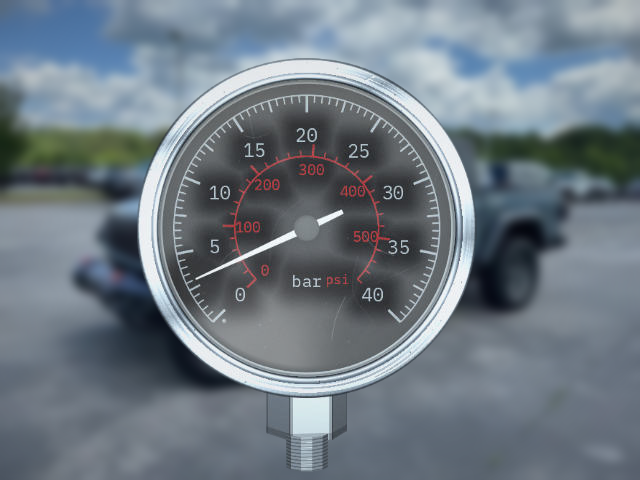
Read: 3 (bar)
